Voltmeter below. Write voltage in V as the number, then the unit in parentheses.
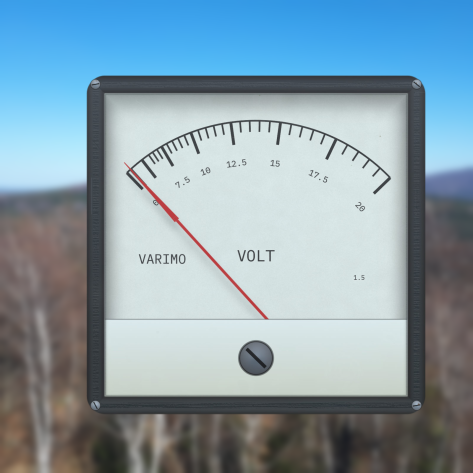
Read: 2.5 (V)
